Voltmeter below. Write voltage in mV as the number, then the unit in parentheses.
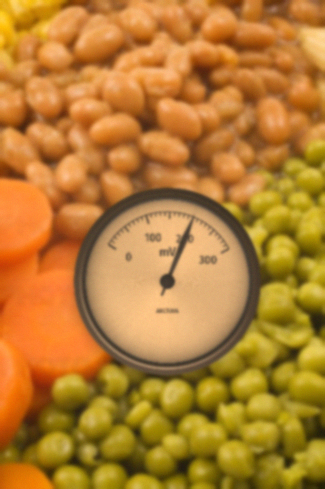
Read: 200 (mV)
